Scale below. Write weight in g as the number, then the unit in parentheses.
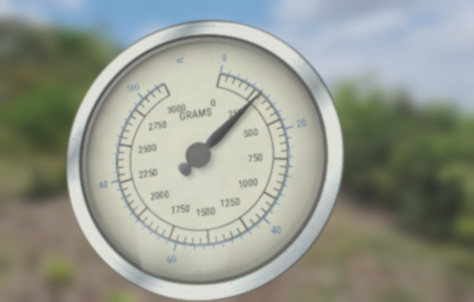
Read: 300 (g)
